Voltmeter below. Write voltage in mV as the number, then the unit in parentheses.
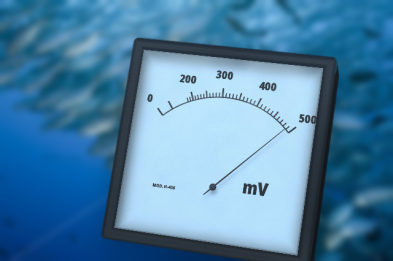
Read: 490 (mV)
